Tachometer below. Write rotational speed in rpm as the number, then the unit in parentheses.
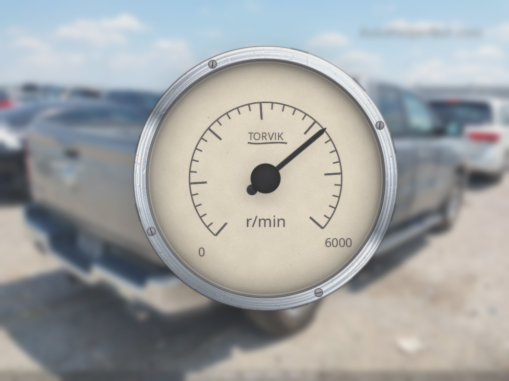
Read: 4200 (rpm)
